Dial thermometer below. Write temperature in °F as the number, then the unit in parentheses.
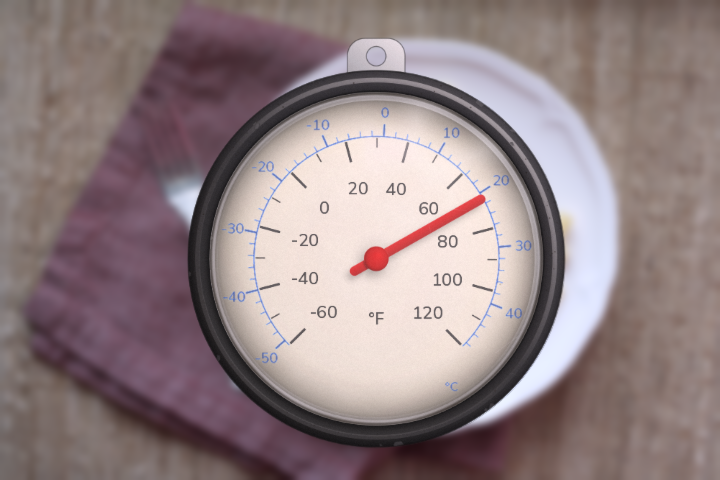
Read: 70 (°F)
